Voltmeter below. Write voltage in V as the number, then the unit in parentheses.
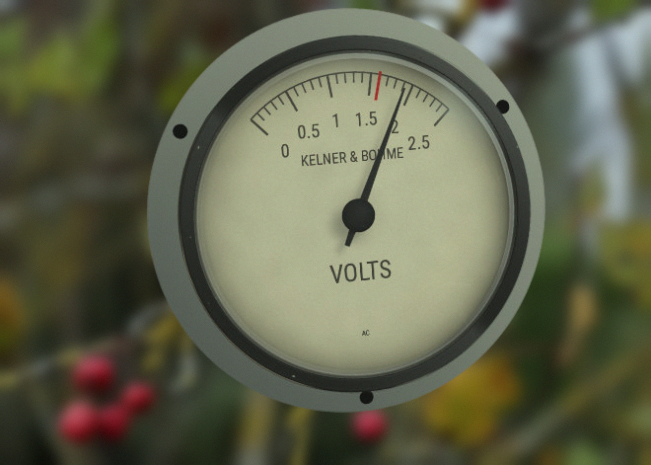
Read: 1.9 (V)
